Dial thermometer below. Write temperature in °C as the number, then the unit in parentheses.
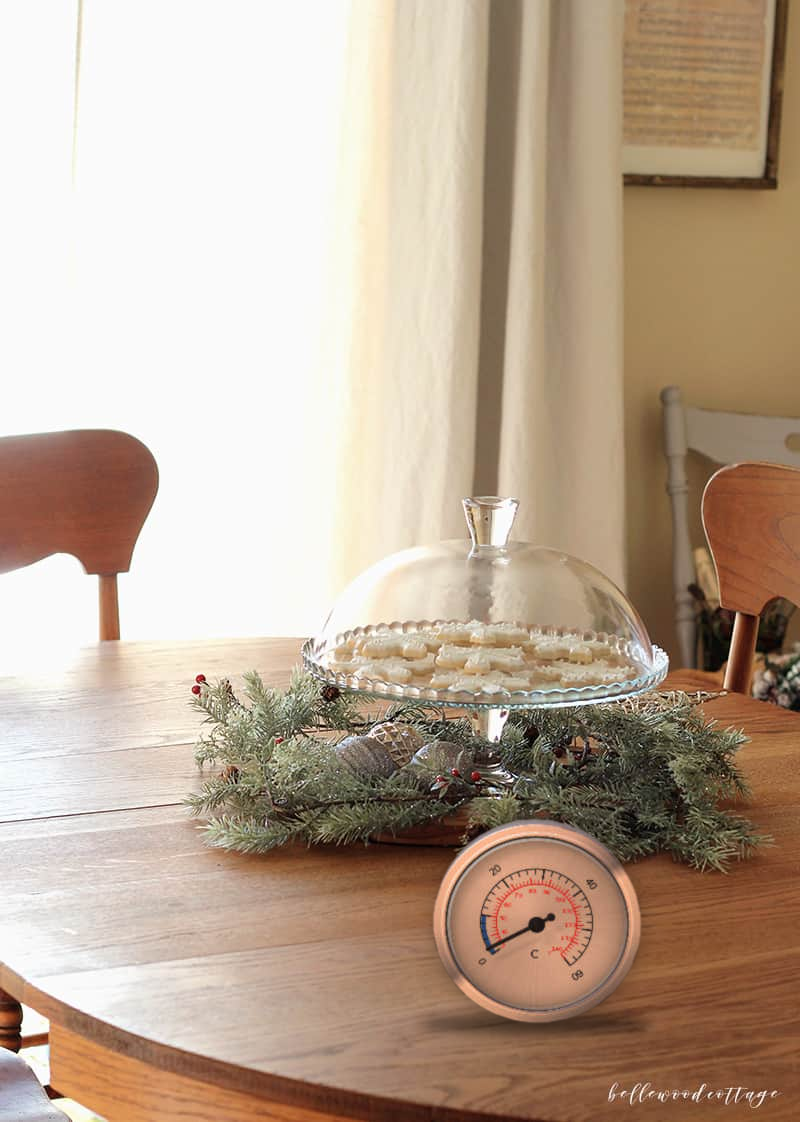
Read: 2 (°C)
